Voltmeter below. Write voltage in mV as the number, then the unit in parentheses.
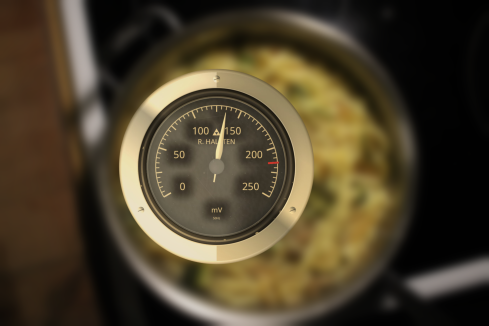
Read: 135 (mV)
